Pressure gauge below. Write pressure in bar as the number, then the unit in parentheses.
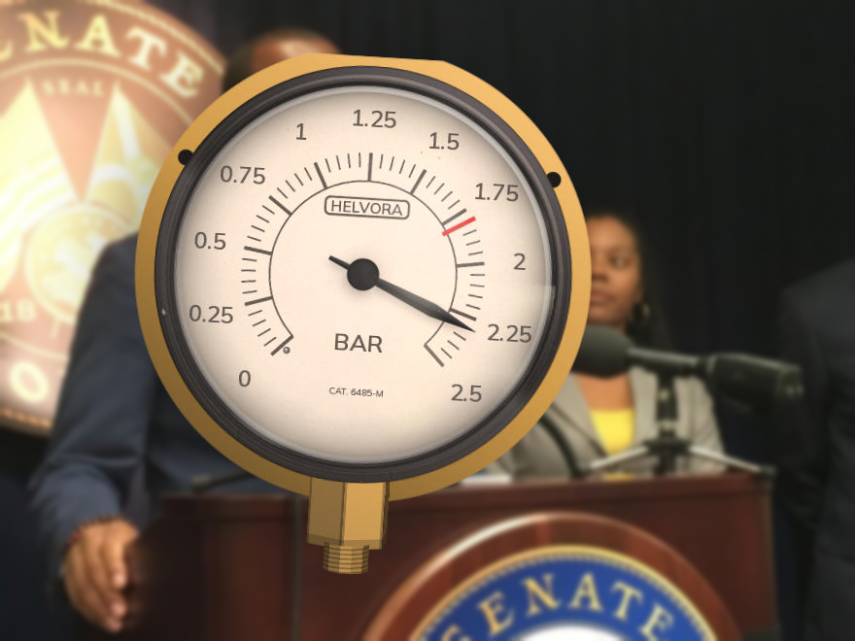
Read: 2.3 (bar)
